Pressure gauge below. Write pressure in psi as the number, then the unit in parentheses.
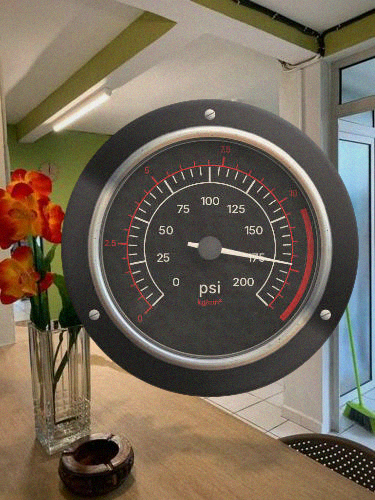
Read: 175 (psi)
